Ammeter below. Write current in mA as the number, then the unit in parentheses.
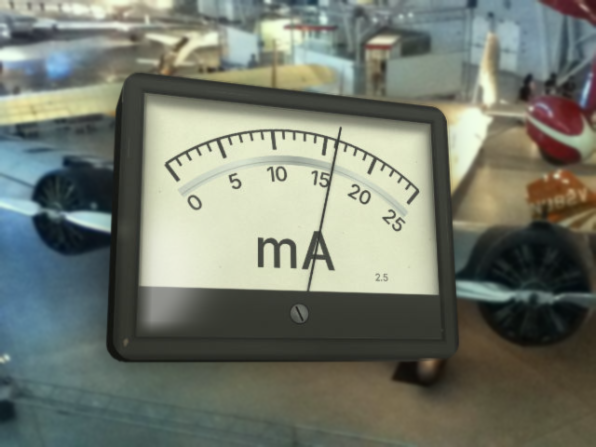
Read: 16 (mA)
